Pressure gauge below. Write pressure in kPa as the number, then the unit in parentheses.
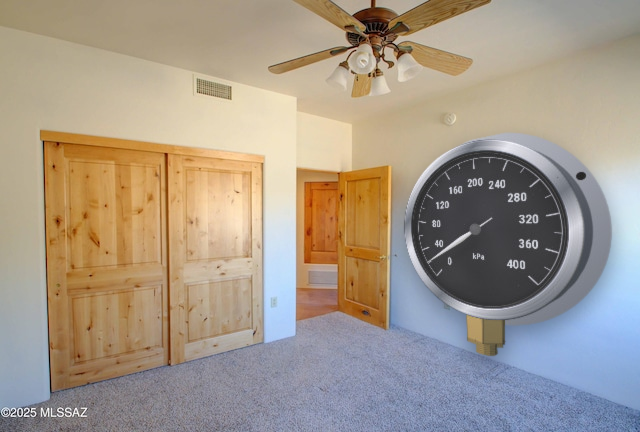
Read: 20 (kPa)
